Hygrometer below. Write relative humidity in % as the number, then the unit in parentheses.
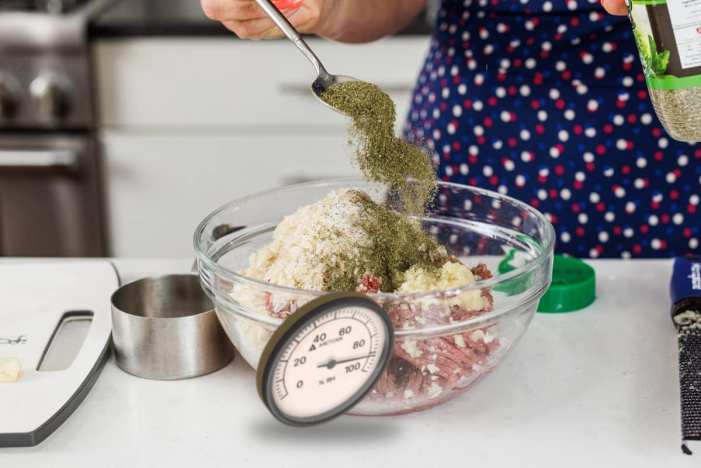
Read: 90 (%)
